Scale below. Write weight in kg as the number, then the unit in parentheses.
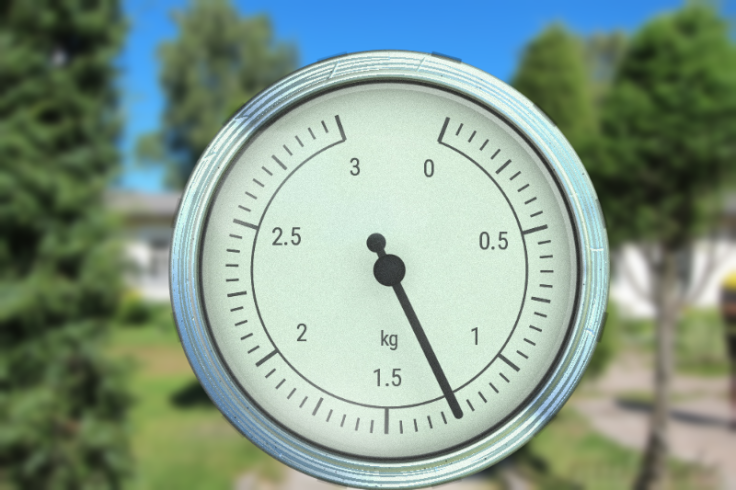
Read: 1.25 (kg)
